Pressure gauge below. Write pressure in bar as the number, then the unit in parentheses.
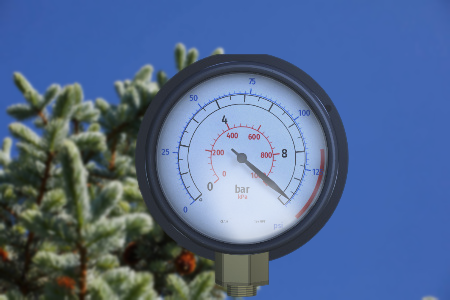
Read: 9.75 (bar)
